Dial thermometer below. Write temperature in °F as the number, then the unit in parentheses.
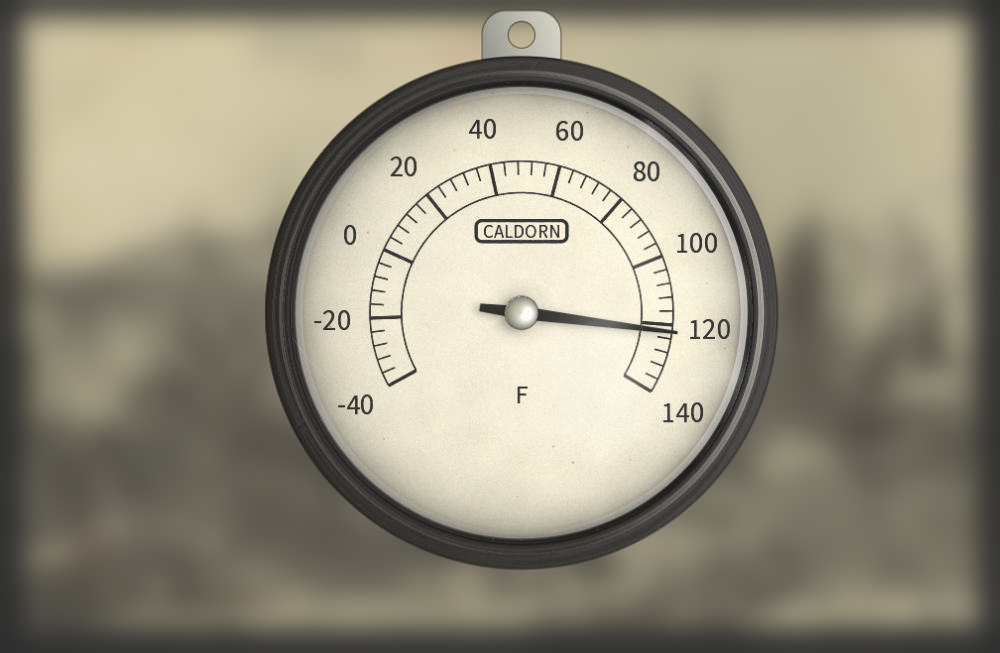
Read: 122 (°F)
